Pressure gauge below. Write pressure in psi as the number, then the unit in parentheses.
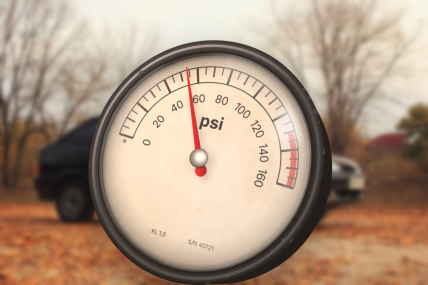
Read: 55 (psi)
